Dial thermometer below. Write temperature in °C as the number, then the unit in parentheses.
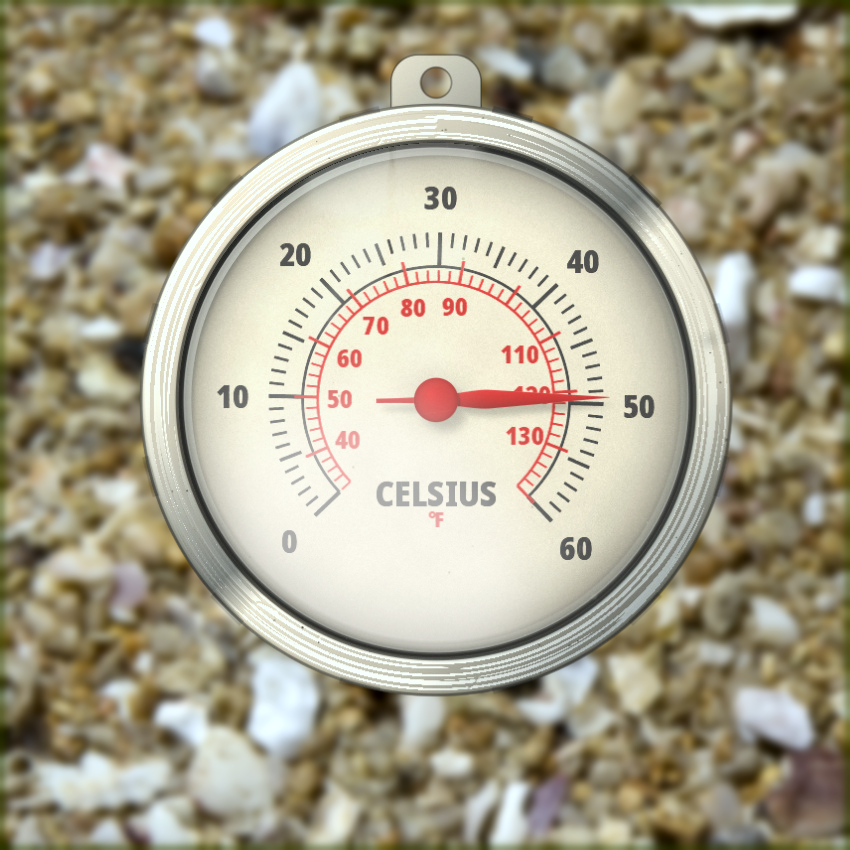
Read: 49.5 (°C)
